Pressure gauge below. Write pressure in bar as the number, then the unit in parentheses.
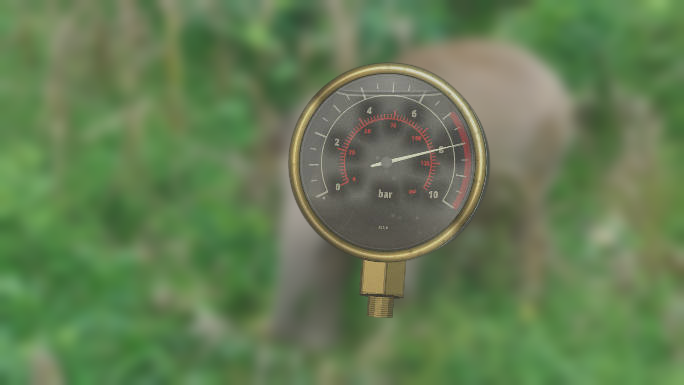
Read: 8 (bar)
